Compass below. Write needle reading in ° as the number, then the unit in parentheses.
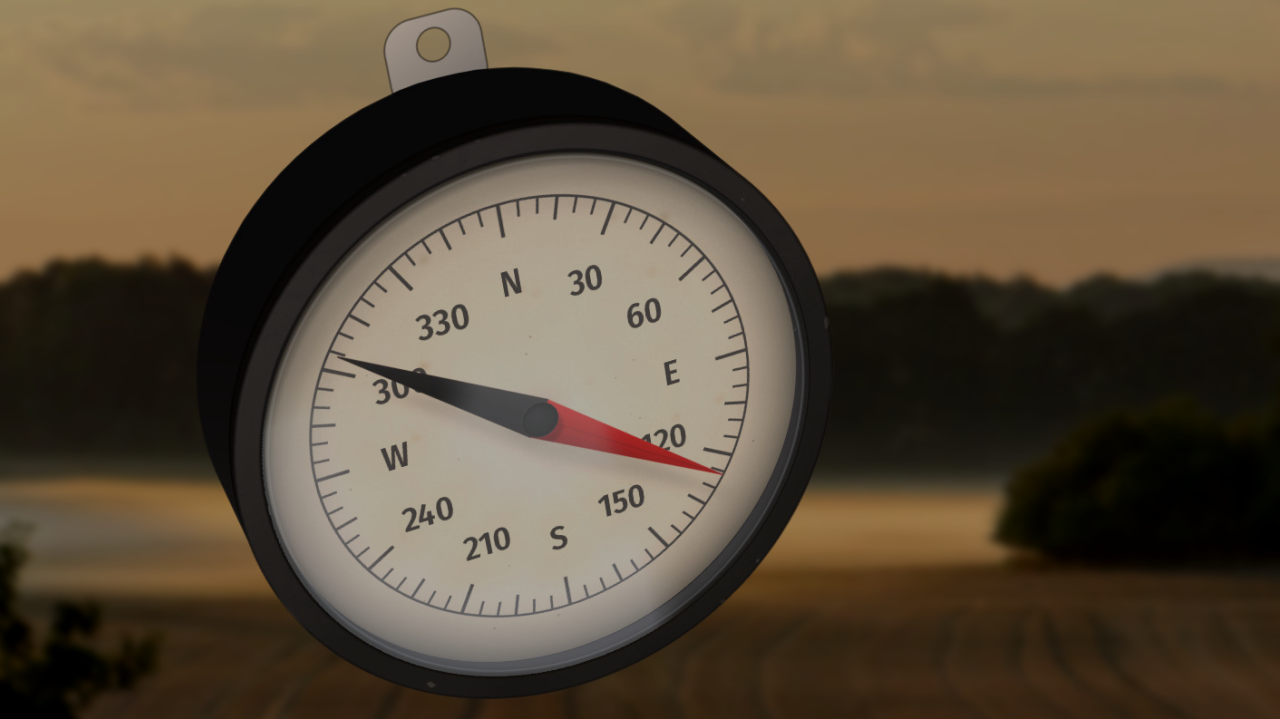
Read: 125 (°)
